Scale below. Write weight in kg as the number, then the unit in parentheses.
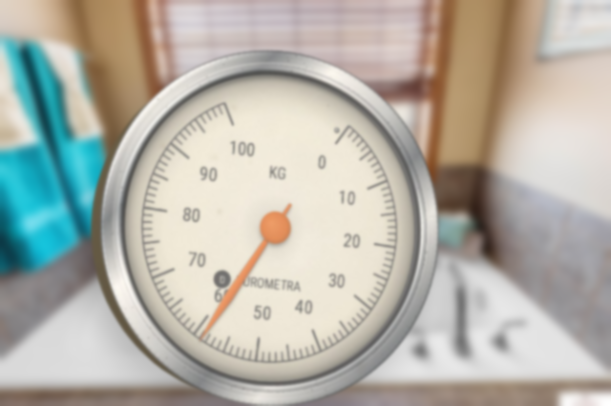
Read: 59 (kg)
